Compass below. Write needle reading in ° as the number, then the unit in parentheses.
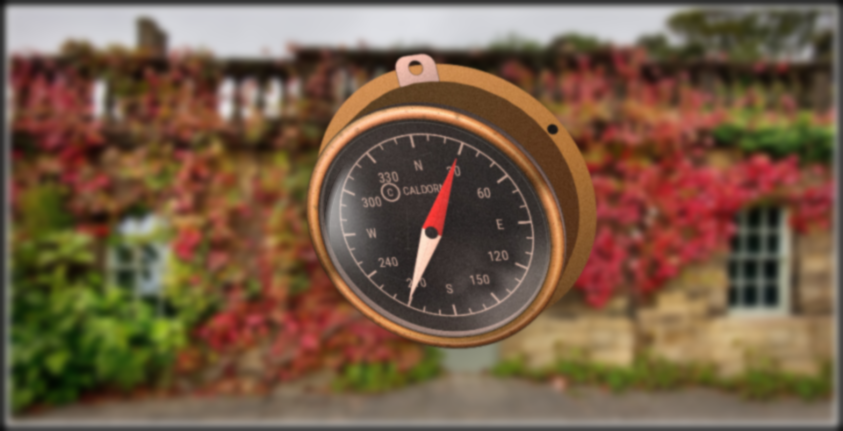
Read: 30 (°)
